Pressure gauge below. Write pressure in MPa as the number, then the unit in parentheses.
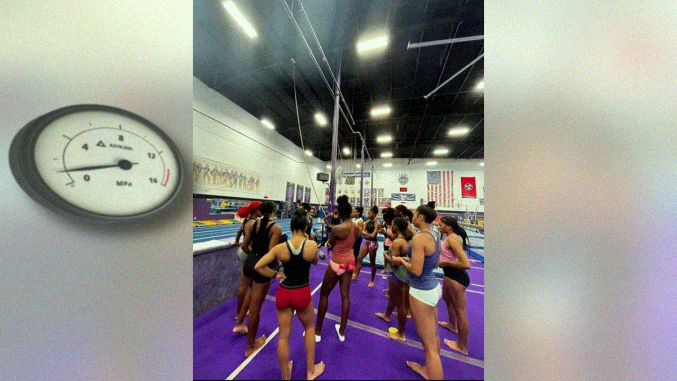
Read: 1 (MPa)
